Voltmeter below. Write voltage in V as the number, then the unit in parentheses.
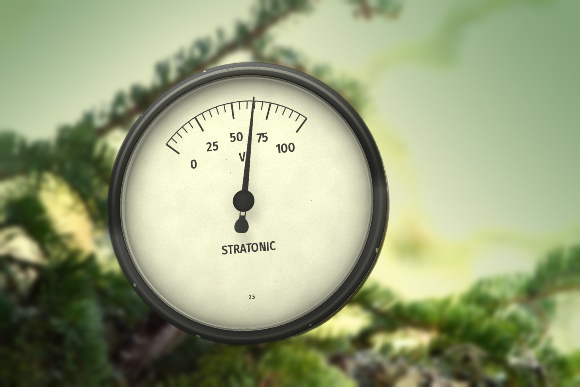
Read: 65 (V)
